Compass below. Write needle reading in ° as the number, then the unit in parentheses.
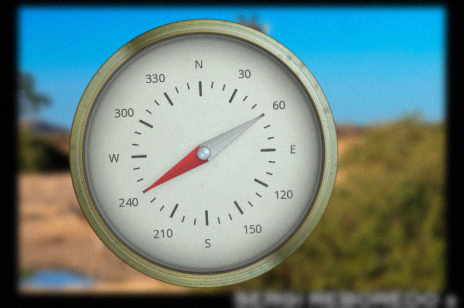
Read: 240 (°)
